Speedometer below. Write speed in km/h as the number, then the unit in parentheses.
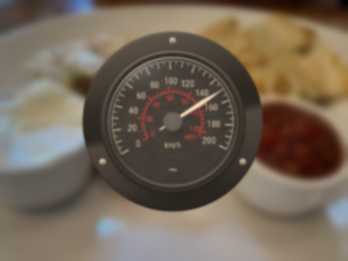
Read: 150 (km/h)
